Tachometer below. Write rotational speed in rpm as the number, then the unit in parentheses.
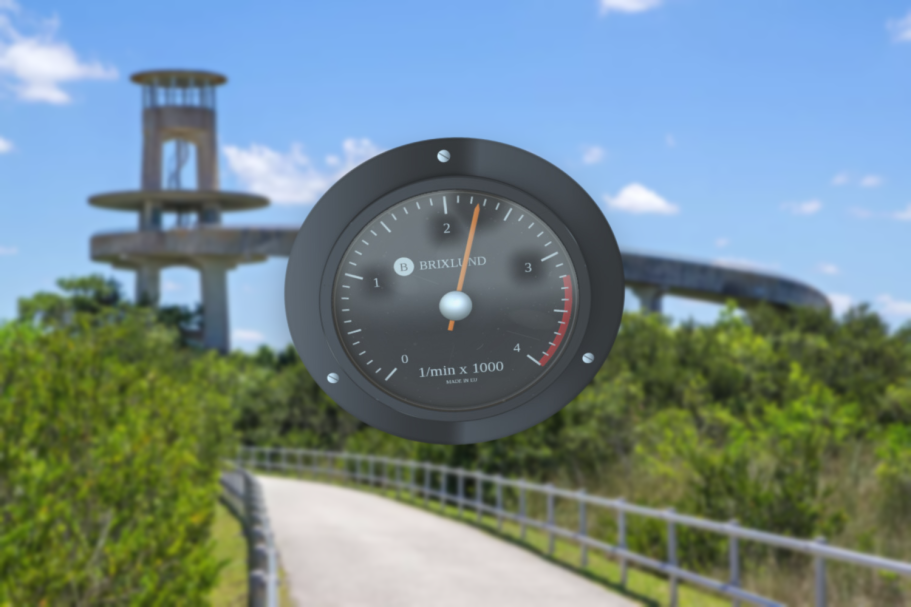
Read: 2250 (rpm)
